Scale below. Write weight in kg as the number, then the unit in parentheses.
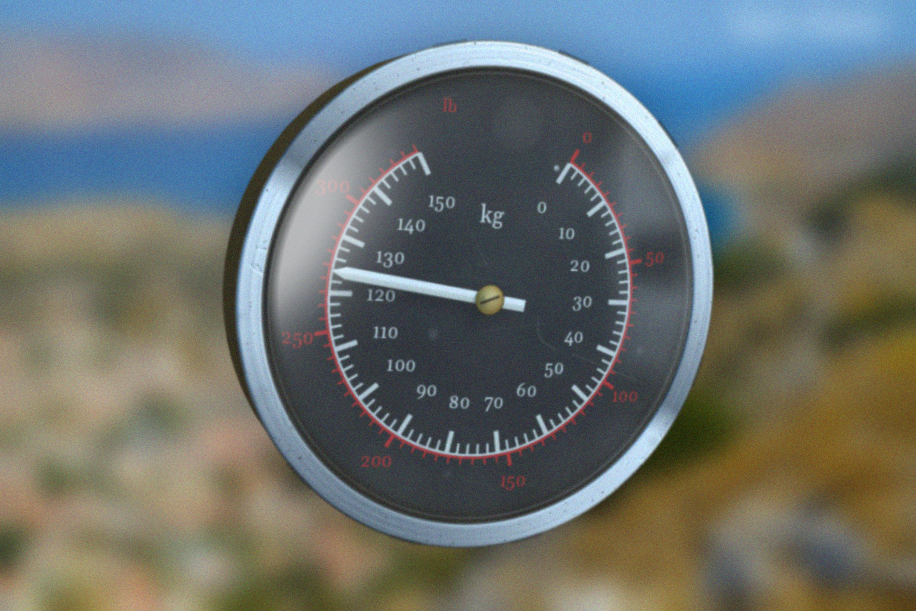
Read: 124 (kg)
